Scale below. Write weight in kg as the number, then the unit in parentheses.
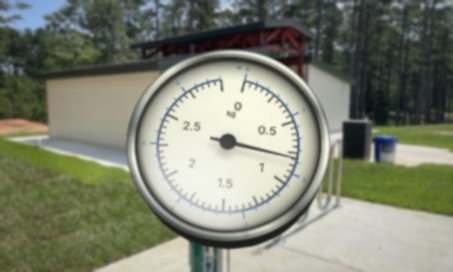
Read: 0.8 (kg)
